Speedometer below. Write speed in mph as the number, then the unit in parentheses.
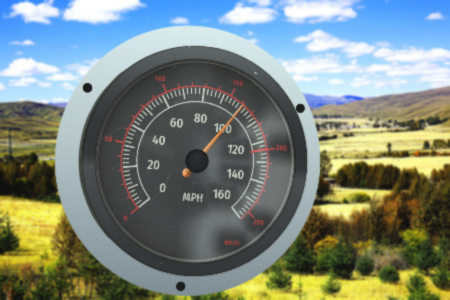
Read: 100 (mph)
